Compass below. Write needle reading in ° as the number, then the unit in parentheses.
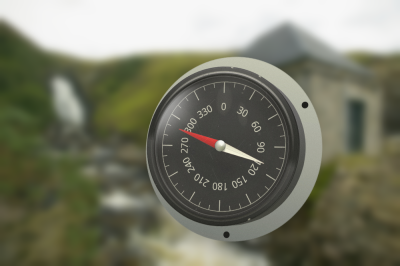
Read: 290 (°)
